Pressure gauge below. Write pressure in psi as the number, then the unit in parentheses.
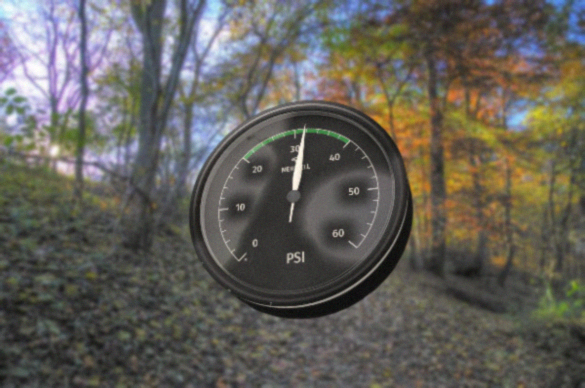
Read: 32 (psi)
